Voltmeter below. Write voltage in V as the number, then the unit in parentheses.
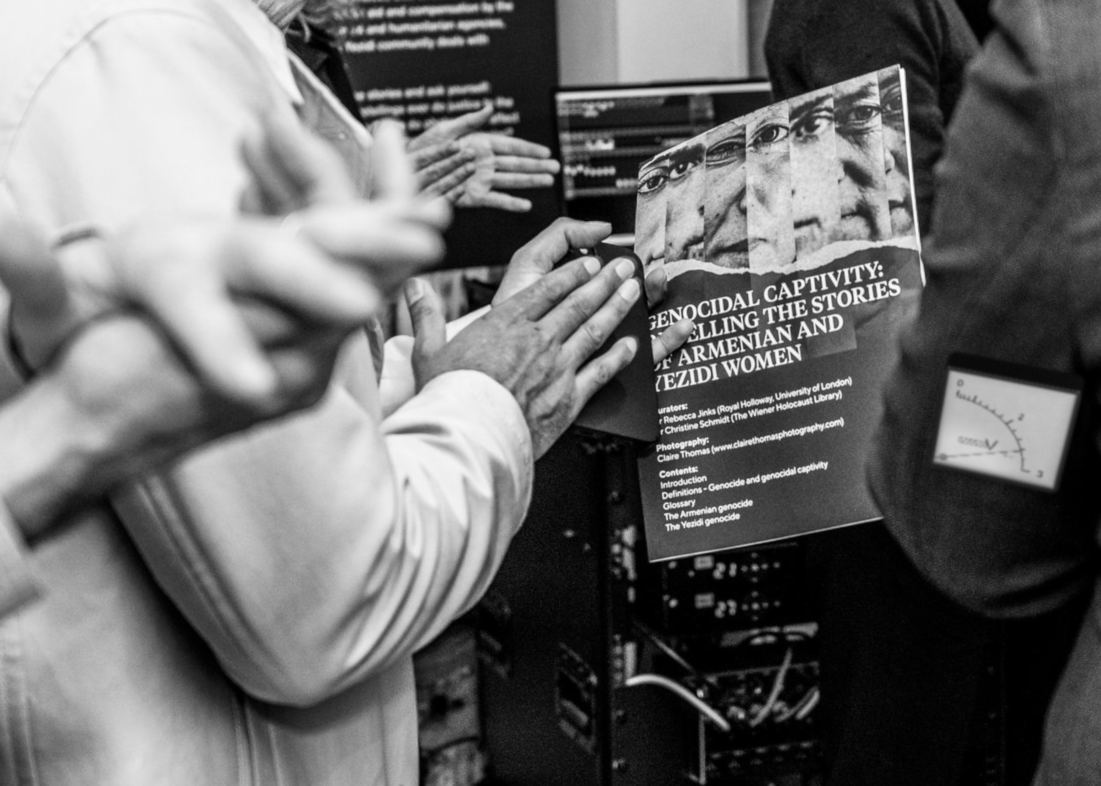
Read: 2.6 (V)
